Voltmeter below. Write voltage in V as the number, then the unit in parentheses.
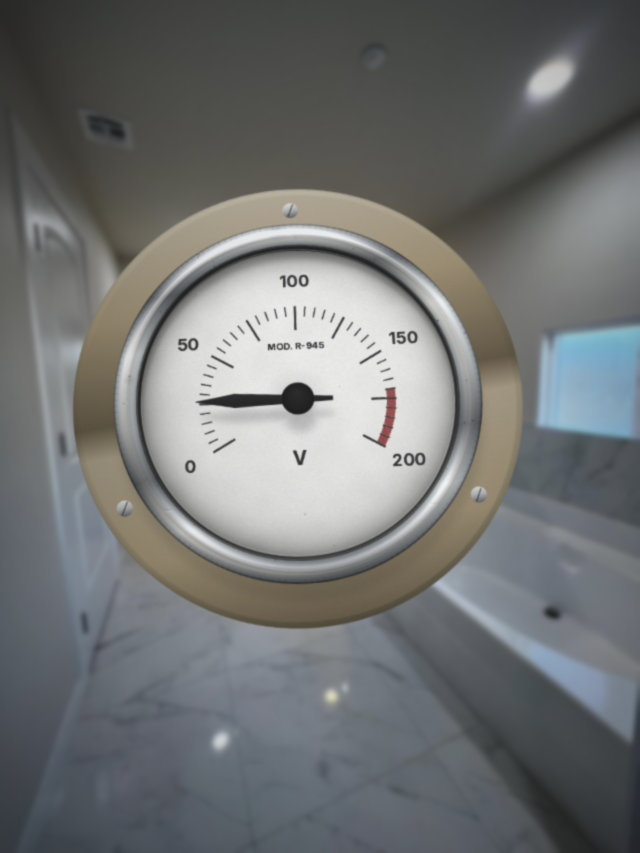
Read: 25 (V)
